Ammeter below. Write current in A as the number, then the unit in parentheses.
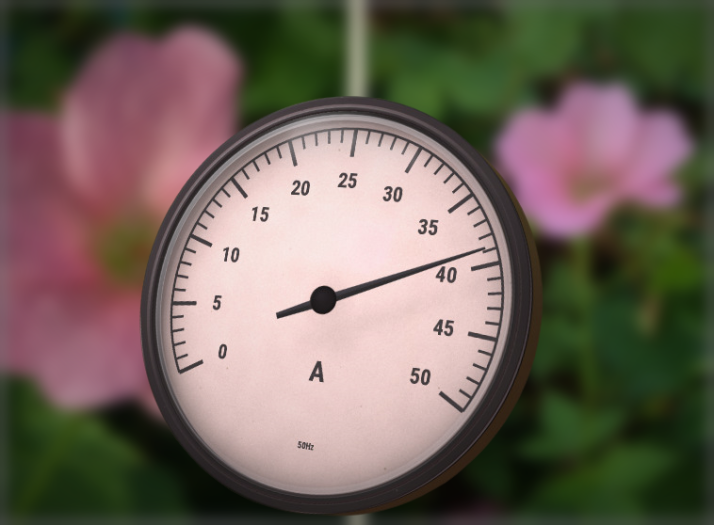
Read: 39 (A)
